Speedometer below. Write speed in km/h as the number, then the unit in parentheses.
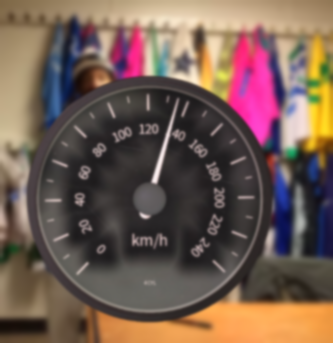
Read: 135 (km/h)
